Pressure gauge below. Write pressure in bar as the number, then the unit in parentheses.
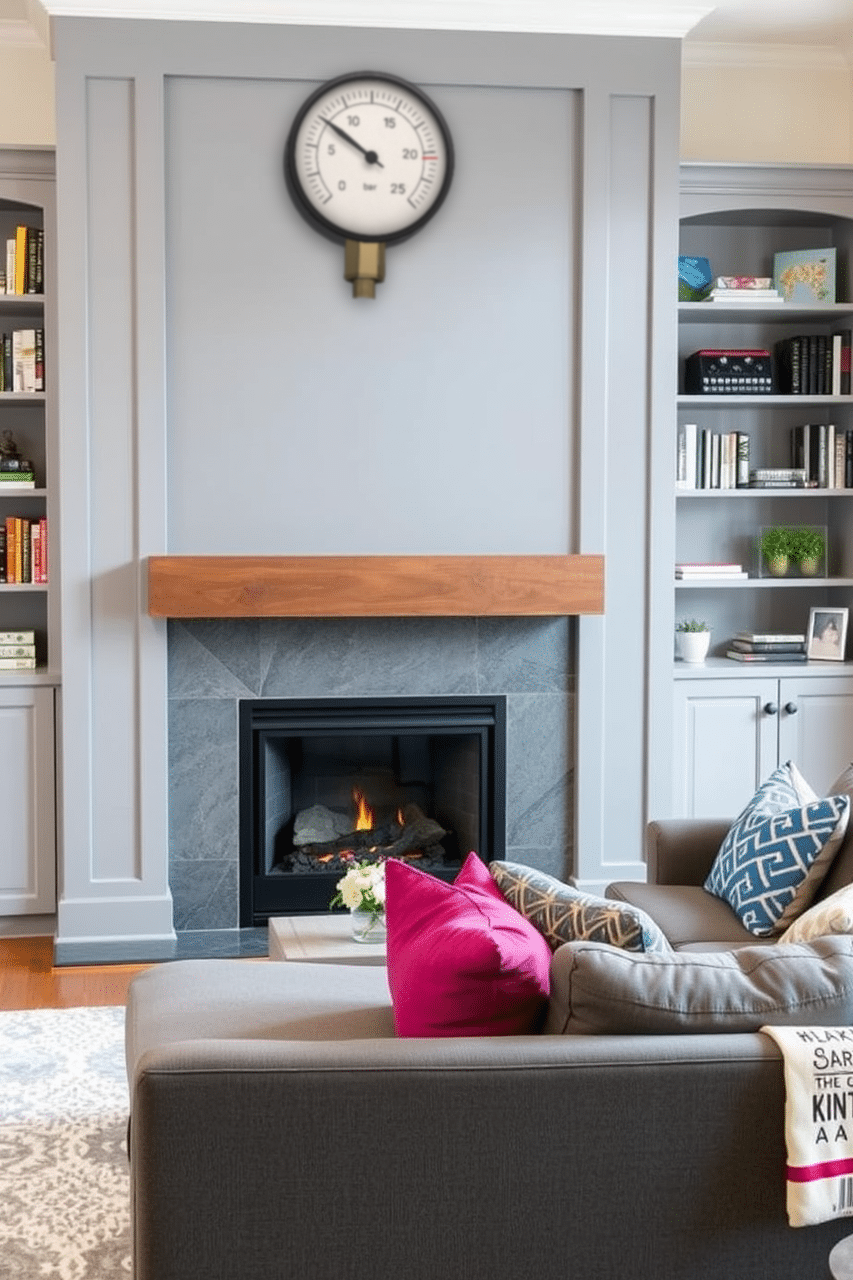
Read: 7.5 (bar)
